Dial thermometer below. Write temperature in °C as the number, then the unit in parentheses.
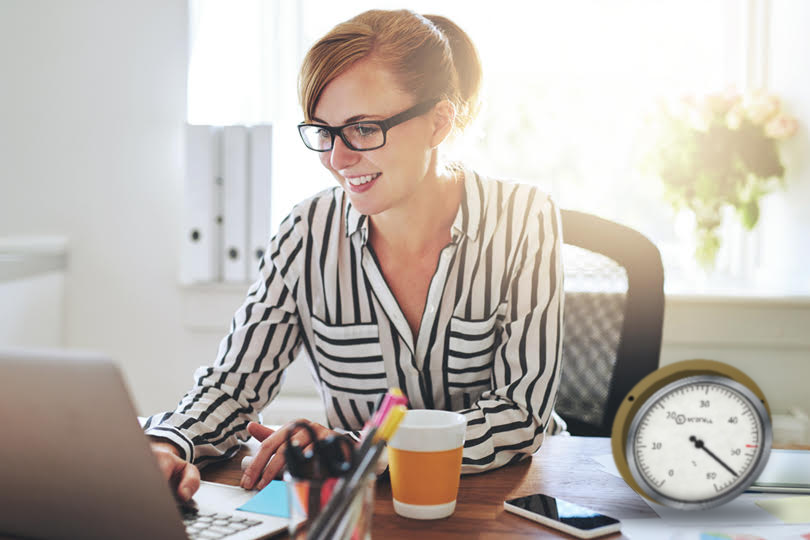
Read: 55 (°C)
